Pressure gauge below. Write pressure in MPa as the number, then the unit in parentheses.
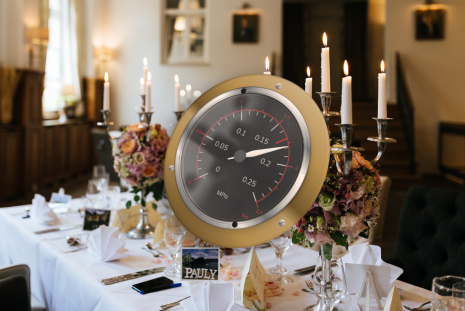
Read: 0.18 (MPa)
